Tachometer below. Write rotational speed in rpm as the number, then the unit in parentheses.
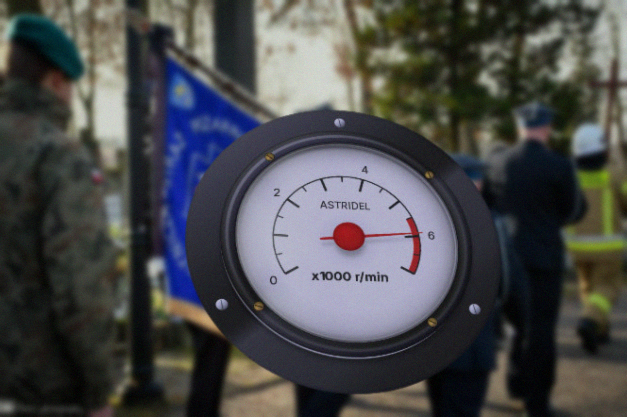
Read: 6000 (rpm)
